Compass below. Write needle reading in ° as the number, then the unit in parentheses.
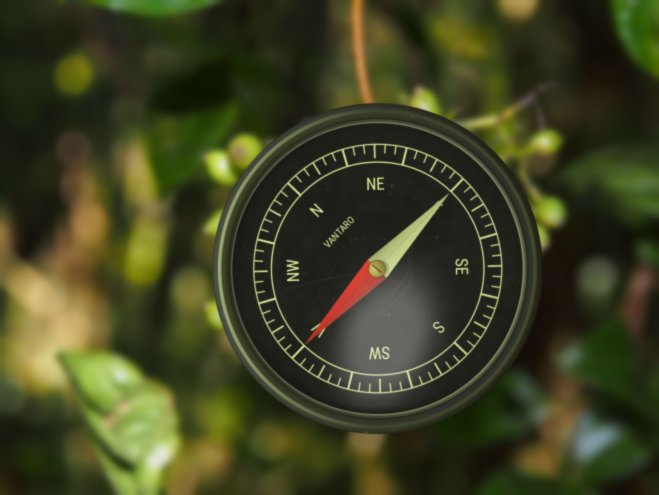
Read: 270 (°)
